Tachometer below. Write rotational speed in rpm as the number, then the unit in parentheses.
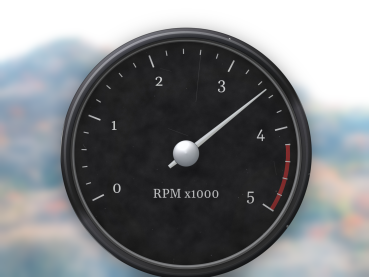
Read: 3500 (rpm)
